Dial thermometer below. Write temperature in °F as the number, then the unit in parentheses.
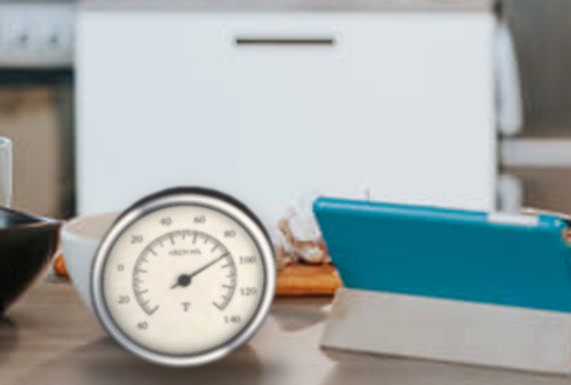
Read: 90 (°F)
